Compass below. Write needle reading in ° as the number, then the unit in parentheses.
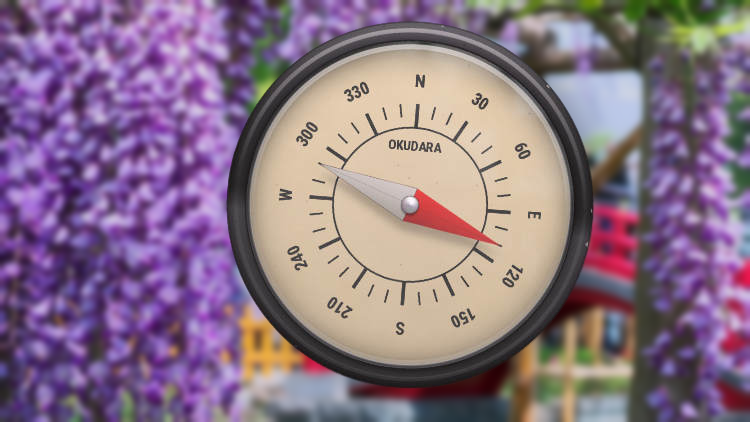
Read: 110 (°)
